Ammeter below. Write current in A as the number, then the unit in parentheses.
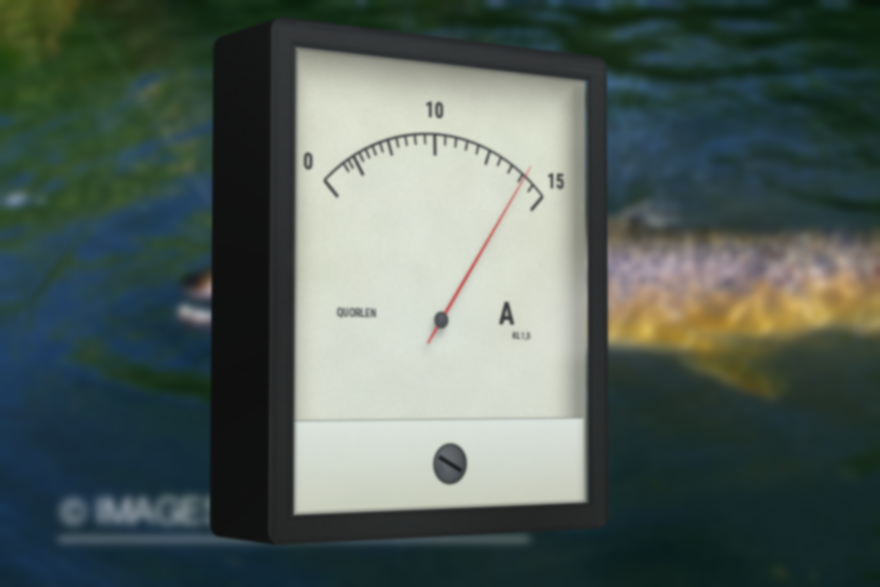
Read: 14 (A)
